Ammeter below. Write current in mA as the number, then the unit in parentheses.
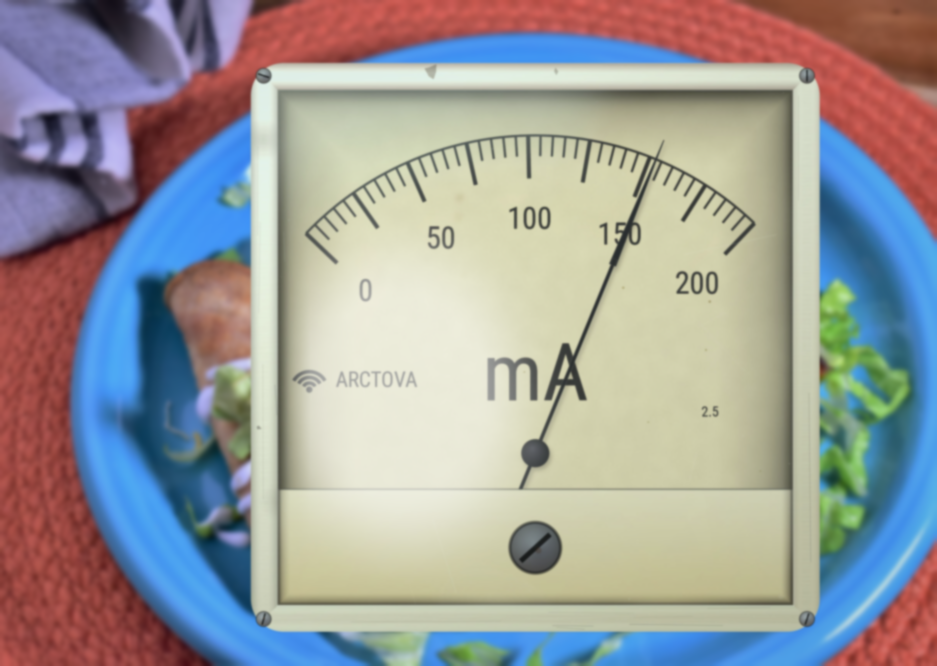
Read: 152.5 (mA)
